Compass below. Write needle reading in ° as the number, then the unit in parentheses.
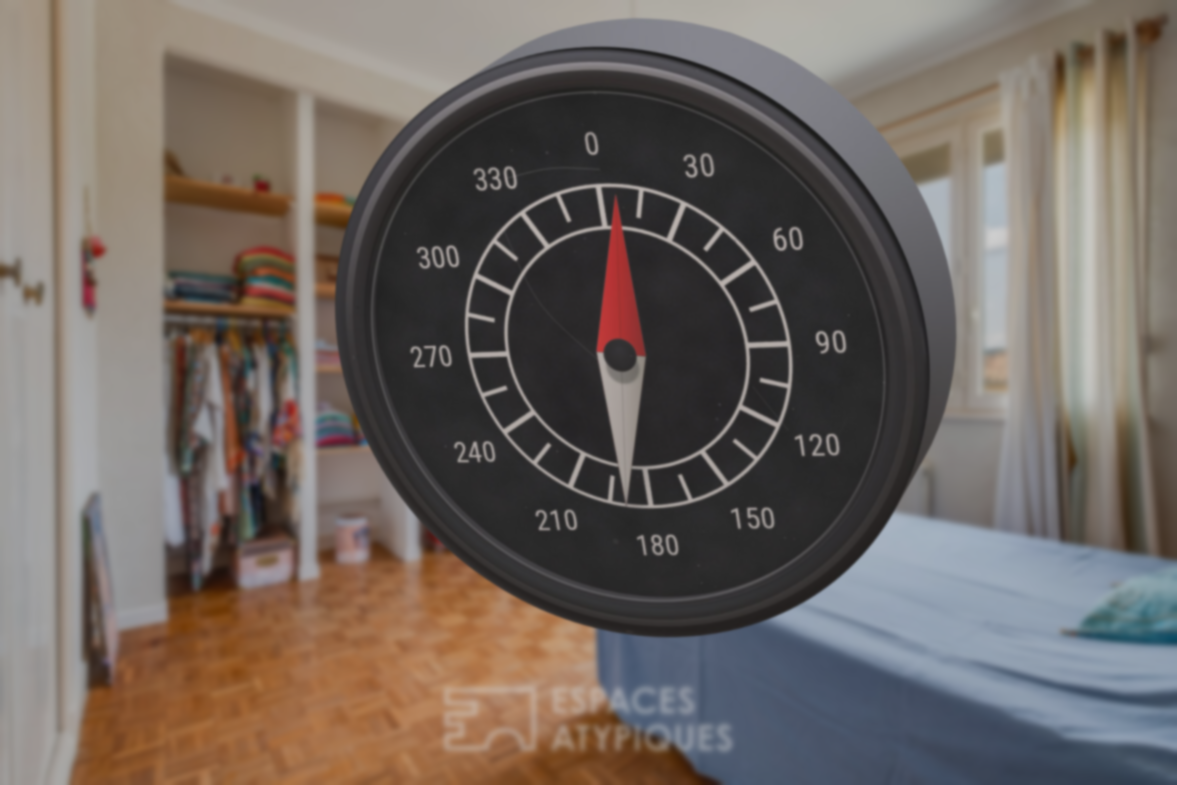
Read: 7.5 (°)
